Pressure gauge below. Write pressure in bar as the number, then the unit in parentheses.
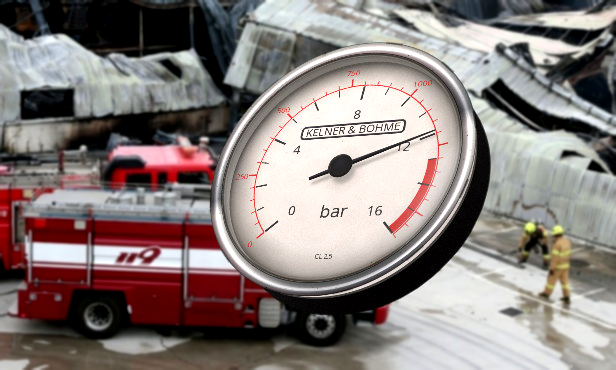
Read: 12 (bar)
